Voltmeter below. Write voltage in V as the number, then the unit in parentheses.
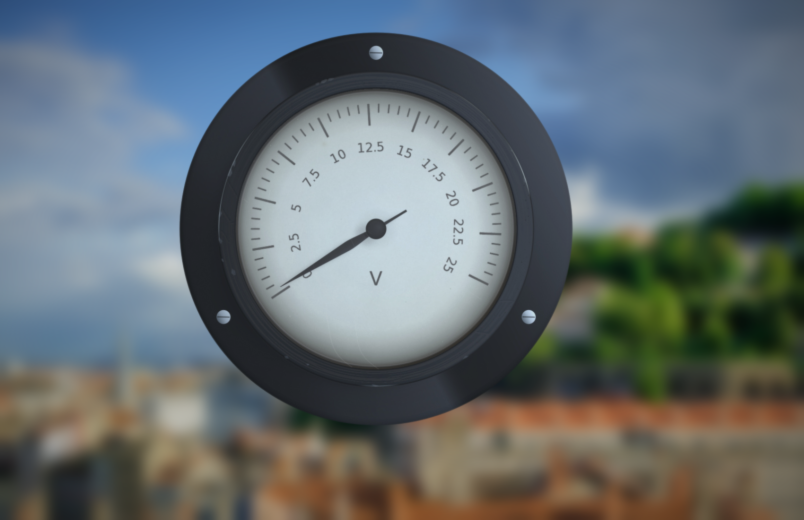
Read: 0.25 (V)
